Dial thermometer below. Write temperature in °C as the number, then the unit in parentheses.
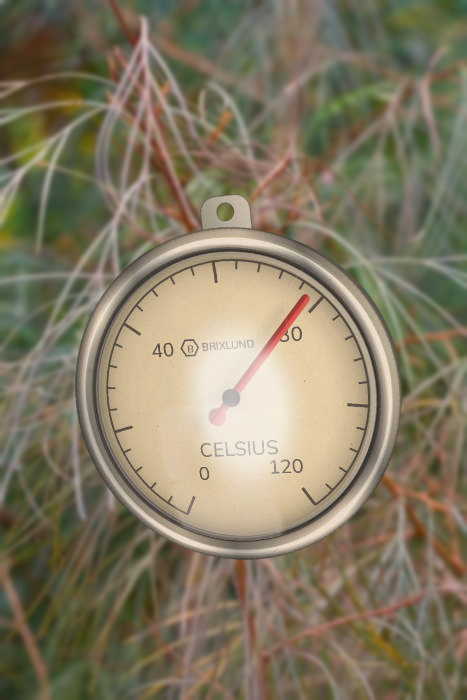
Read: 78 (°C)
